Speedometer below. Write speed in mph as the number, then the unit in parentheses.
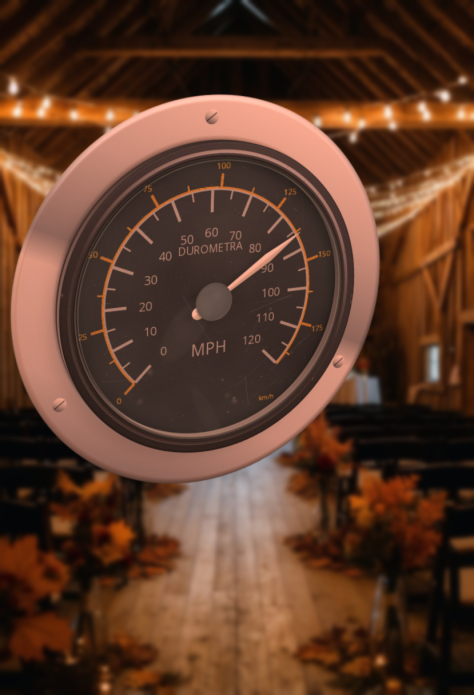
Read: 85 (mph)
